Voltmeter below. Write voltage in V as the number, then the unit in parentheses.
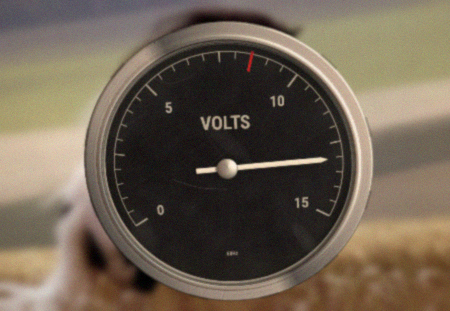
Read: 13 (V)
